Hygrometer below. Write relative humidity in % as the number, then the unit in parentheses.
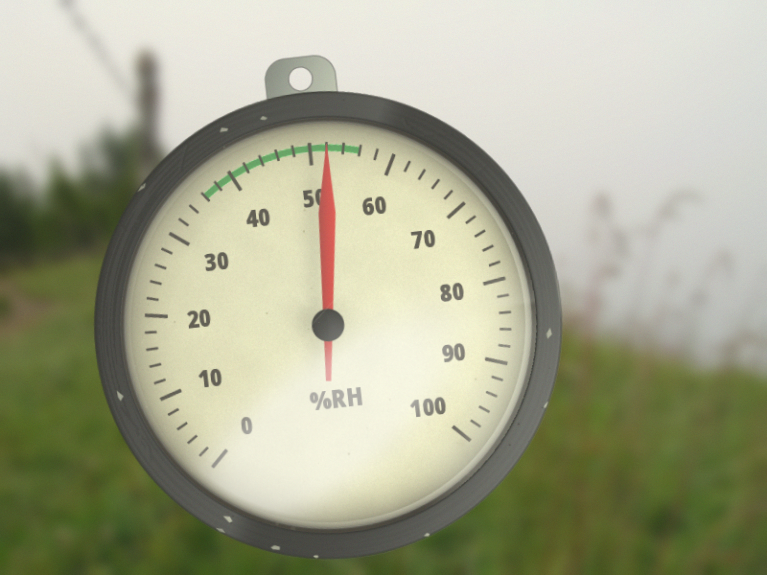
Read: 52 (%)
